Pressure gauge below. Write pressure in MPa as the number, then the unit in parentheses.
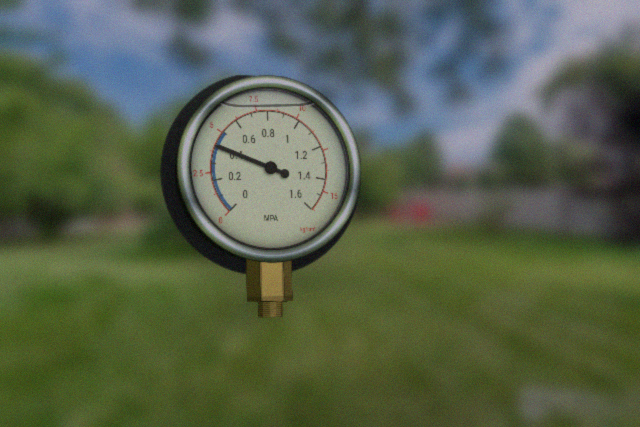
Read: 0.4 (MPa)
